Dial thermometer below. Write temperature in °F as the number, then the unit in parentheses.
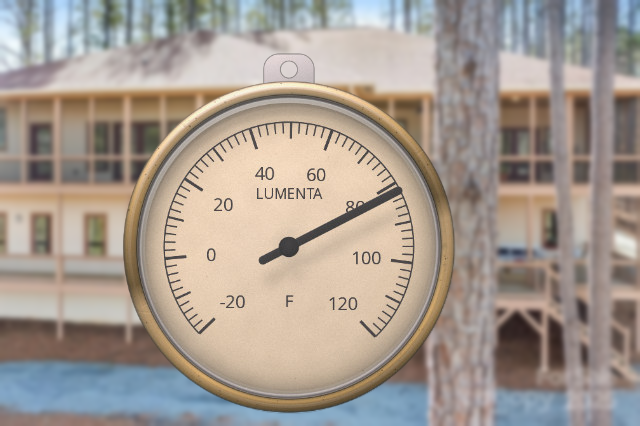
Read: 82 (°F)
